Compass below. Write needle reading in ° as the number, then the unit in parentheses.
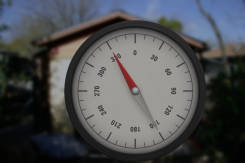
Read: 330 (°)
